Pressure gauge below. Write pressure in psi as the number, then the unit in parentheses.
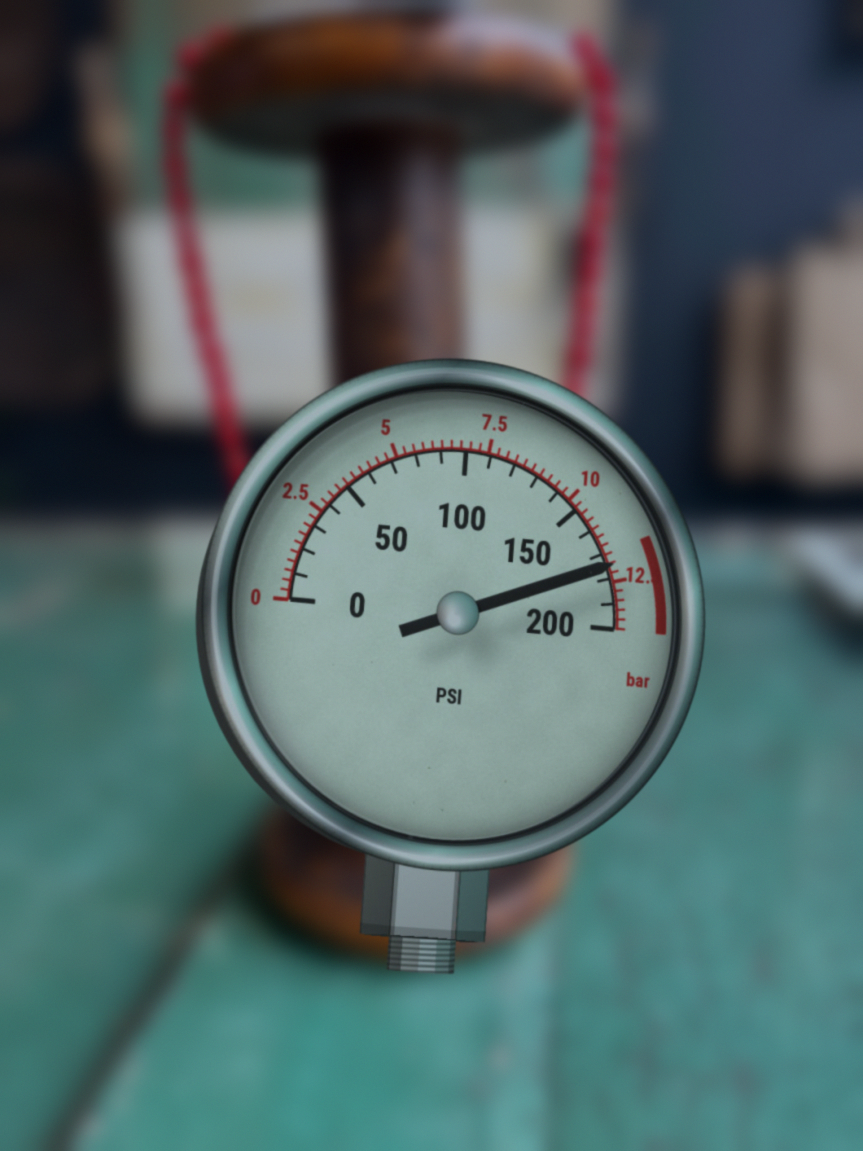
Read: 175 (psi)
